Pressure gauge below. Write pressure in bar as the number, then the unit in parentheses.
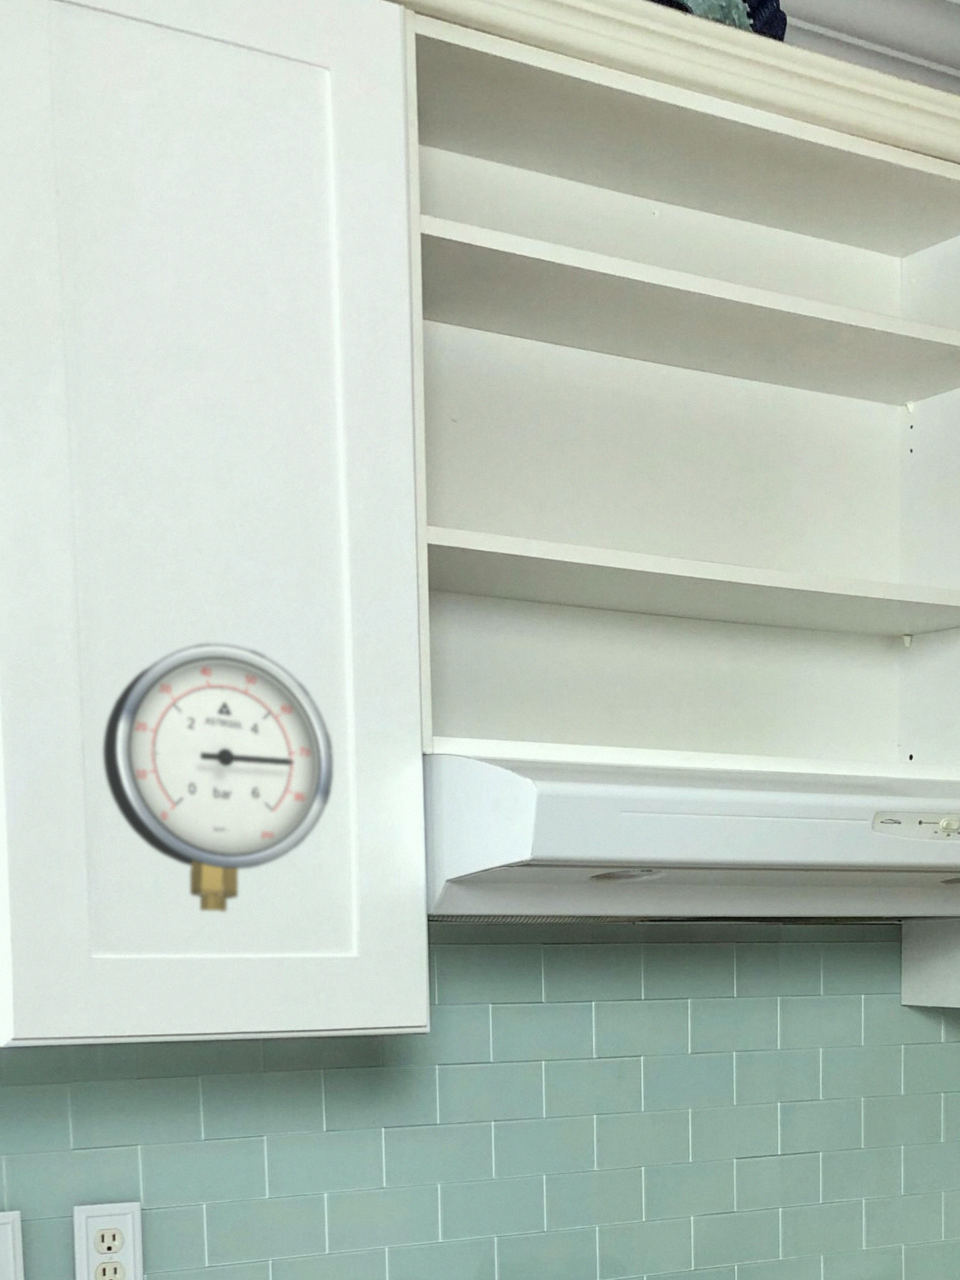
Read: 5 (bar)
